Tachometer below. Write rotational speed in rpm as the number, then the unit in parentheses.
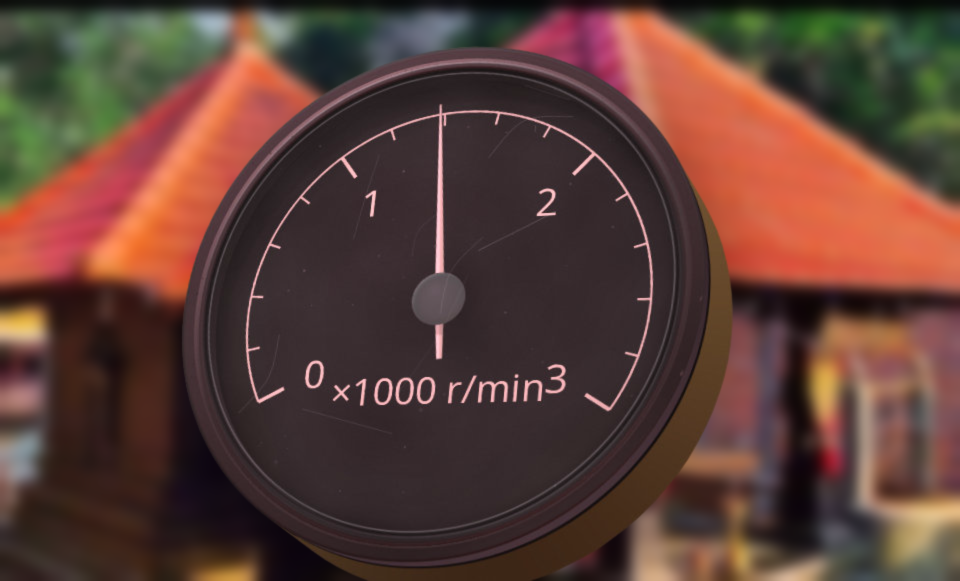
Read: 1400 (rpm)
